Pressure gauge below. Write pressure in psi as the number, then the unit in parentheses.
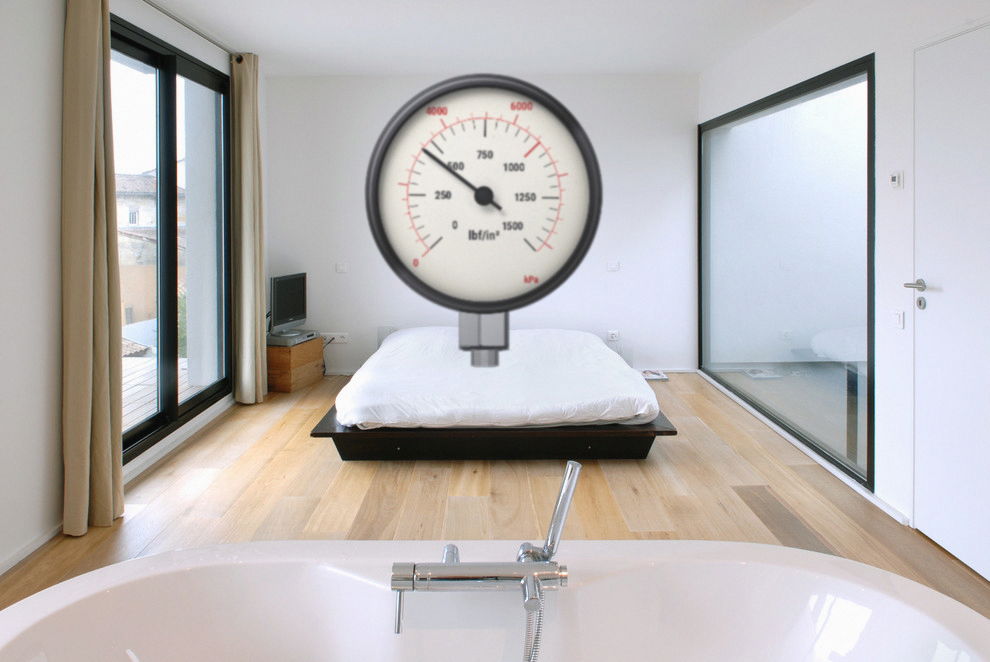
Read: 450 (psi)
